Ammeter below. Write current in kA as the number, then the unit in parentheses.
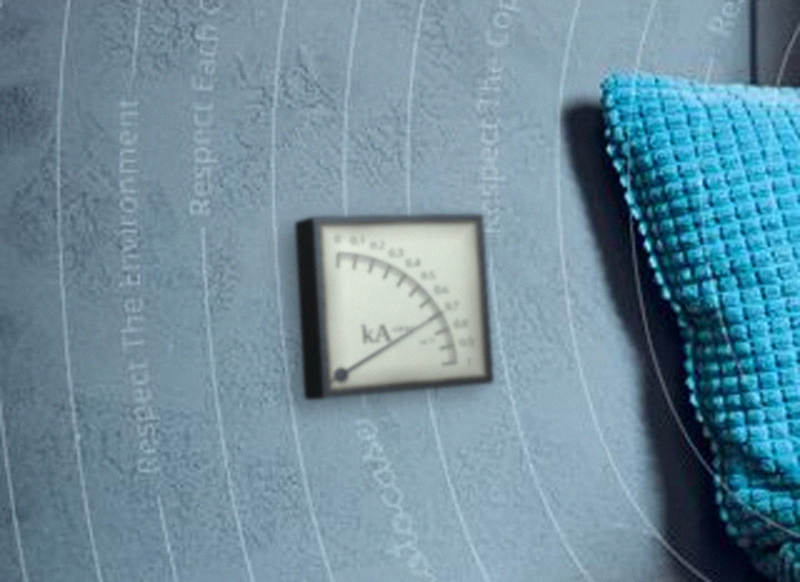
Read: 0.7 (kA)
